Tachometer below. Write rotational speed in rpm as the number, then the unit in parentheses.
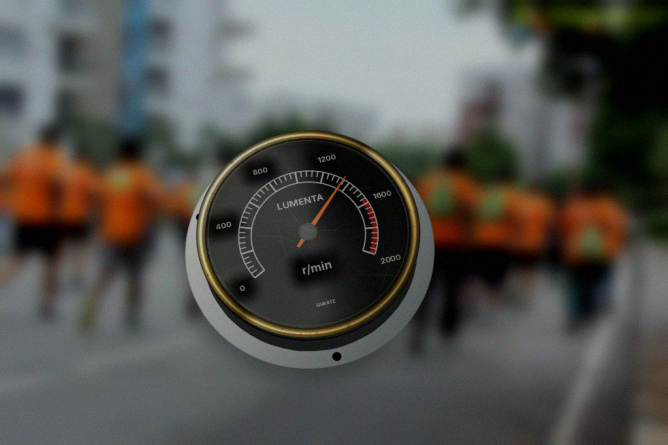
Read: 1360 (rpm)
